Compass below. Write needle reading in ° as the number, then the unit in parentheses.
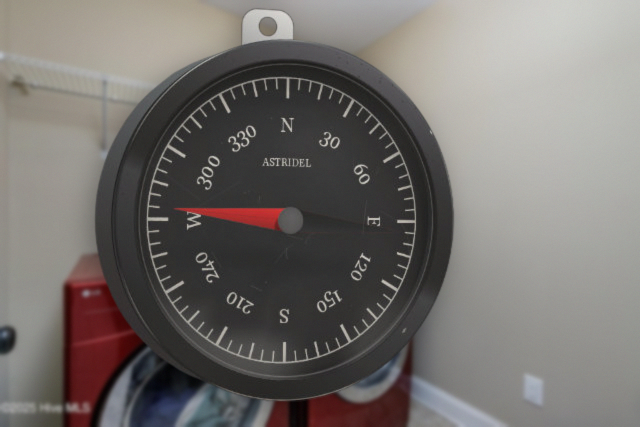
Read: 275 (°)
